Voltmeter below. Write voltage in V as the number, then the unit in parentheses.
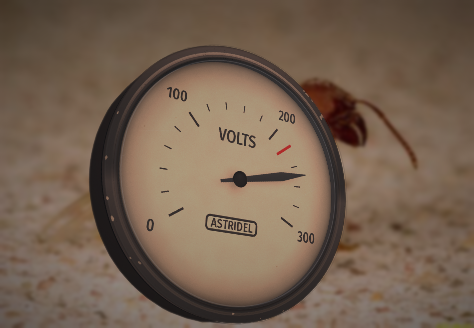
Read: 250 (V)
